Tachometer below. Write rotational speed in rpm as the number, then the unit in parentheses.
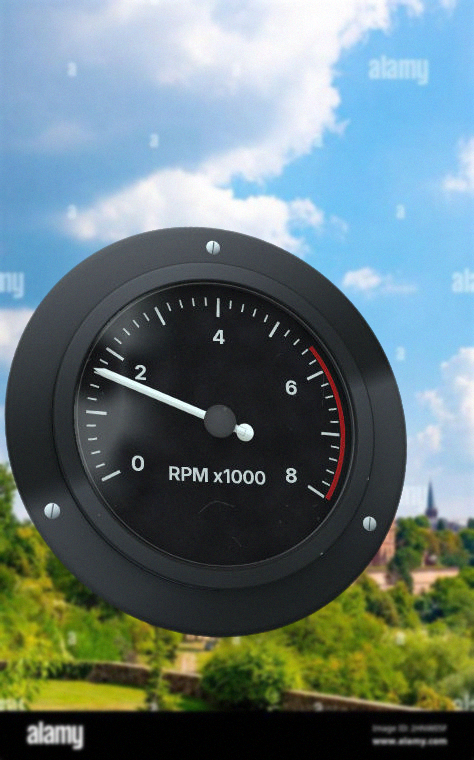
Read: 1600 (rpm)
